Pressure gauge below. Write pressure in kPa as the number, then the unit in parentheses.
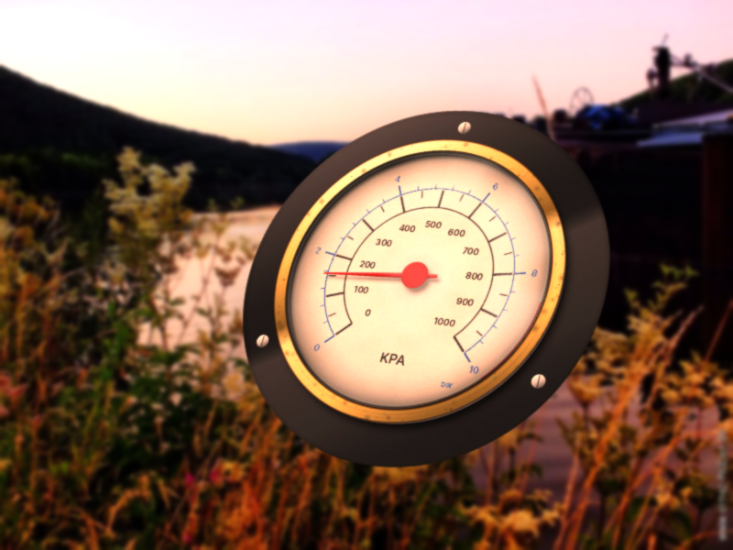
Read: 150 (kPa)
